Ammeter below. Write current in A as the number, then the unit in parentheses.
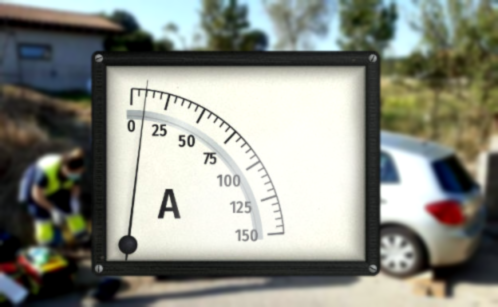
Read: 10 (A)
